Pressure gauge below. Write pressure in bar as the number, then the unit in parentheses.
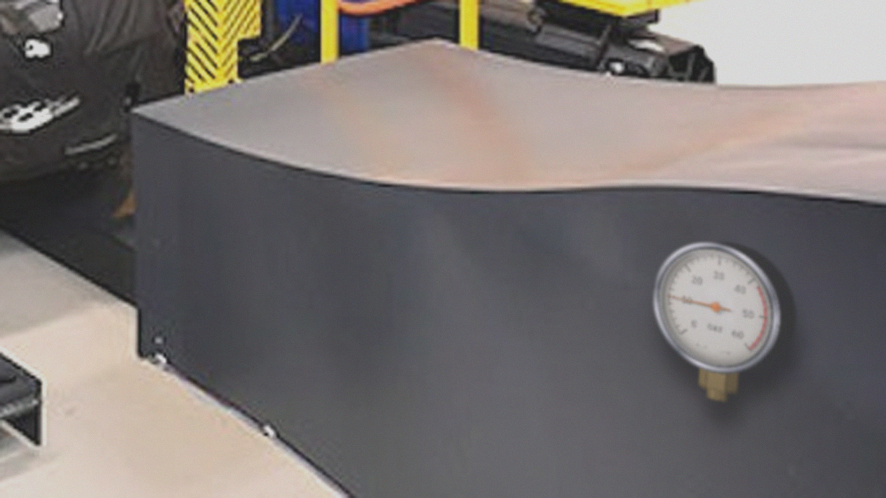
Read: 10 (bar)
